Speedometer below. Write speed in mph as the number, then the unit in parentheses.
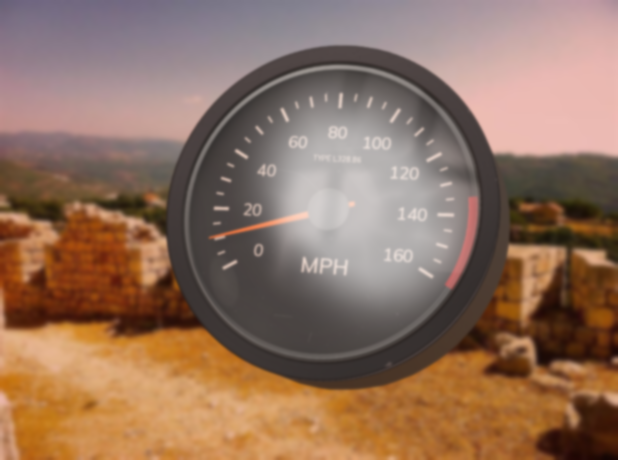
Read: 10 (mph)
